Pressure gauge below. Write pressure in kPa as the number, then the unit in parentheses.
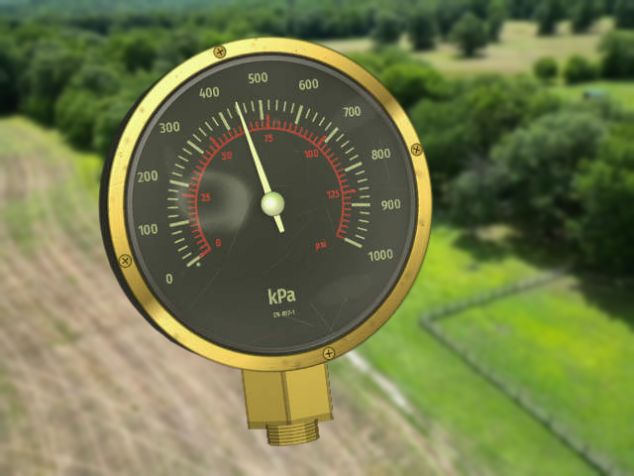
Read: 440 (kPa)
